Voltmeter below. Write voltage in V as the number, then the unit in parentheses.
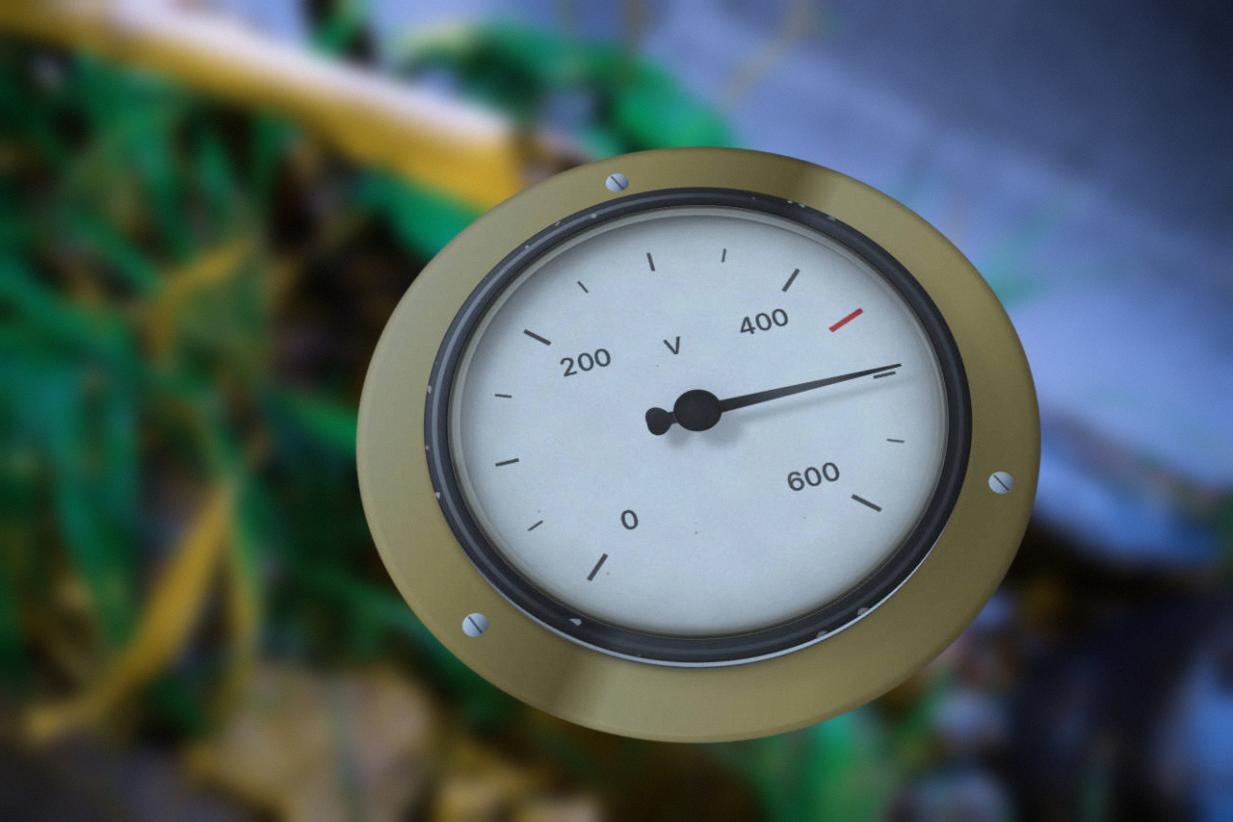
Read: 500 (V)
